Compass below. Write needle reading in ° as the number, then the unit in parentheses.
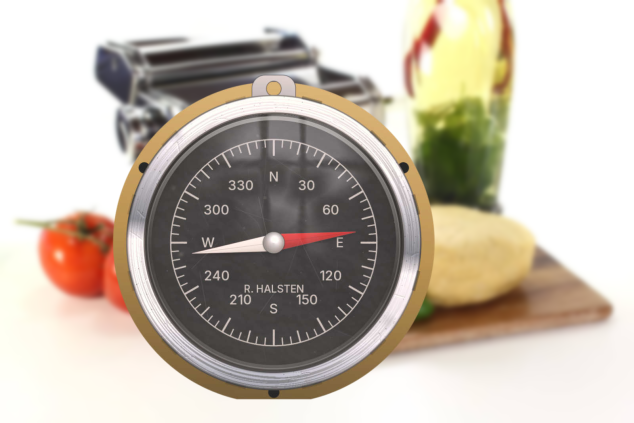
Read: 82.5 (°)
